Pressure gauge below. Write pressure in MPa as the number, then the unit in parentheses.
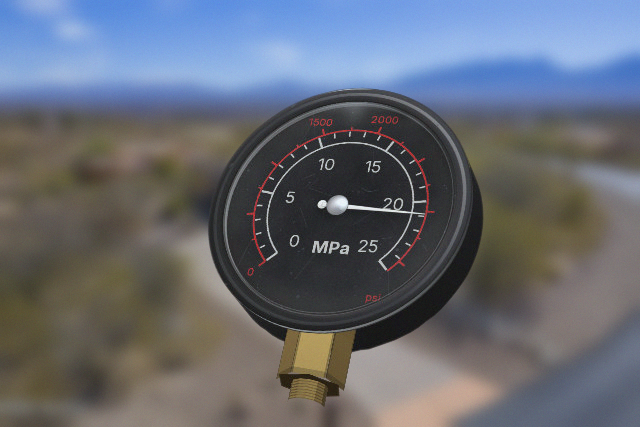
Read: 21 (MPa)
